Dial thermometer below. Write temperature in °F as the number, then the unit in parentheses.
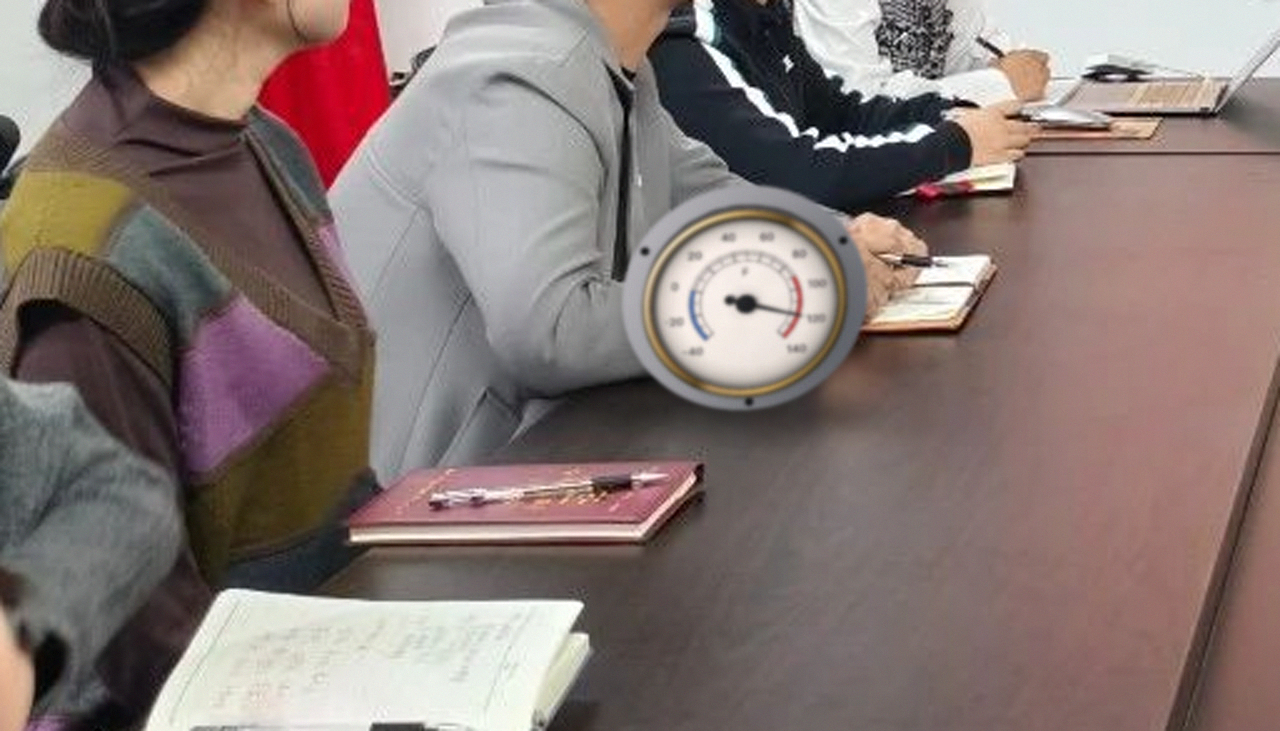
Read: 120 (°F)
